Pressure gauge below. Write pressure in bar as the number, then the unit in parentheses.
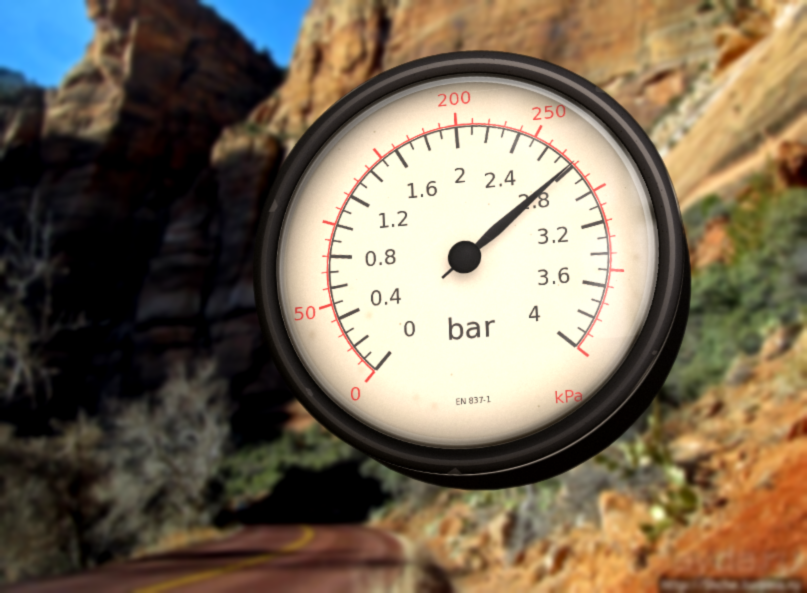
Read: 2.8 (bar)
